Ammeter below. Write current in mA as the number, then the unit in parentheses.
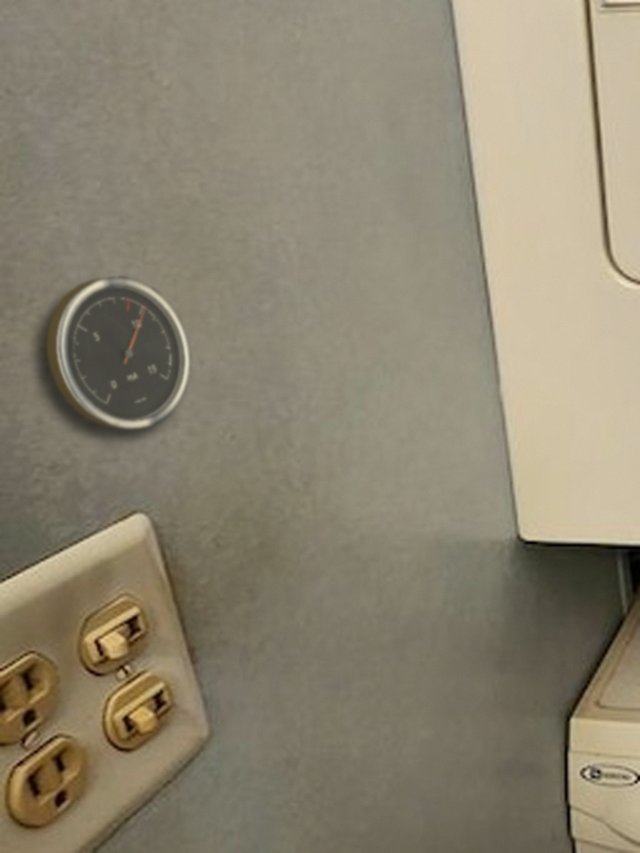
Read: 10 (mA)
